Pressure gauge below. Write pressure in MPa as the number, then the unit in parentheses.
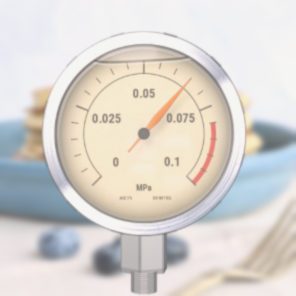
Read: 0.065 (MPa)
